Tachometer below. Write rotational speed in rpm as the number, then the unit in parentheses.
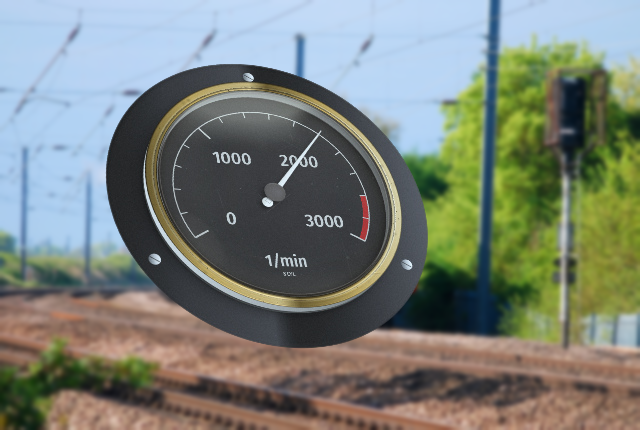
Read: 2000 (rpm)
